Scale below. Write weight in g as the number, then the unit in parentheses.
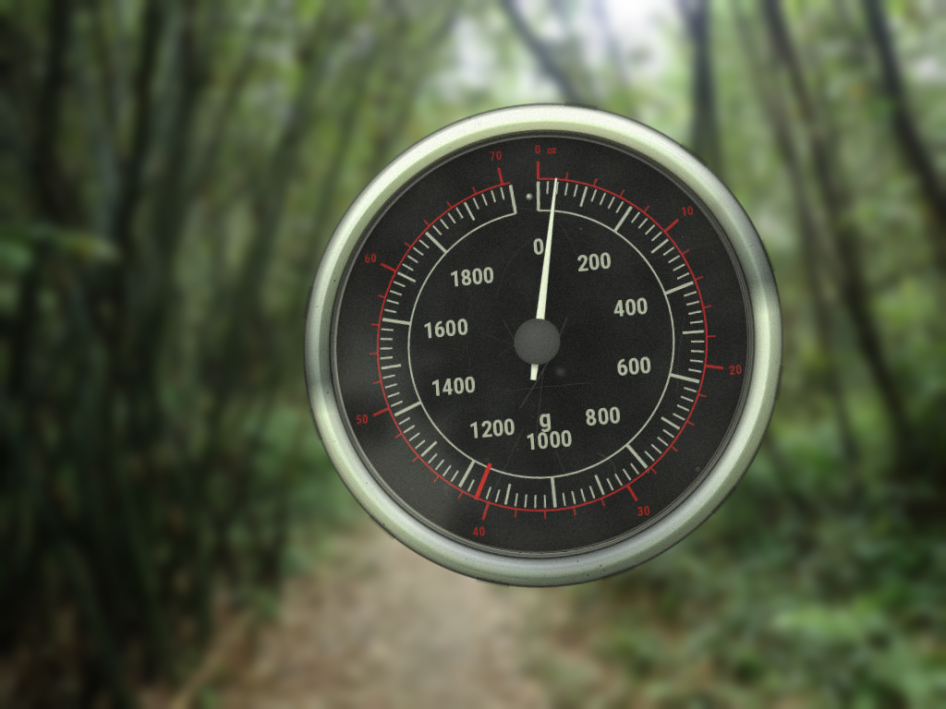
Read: 40 (g)
